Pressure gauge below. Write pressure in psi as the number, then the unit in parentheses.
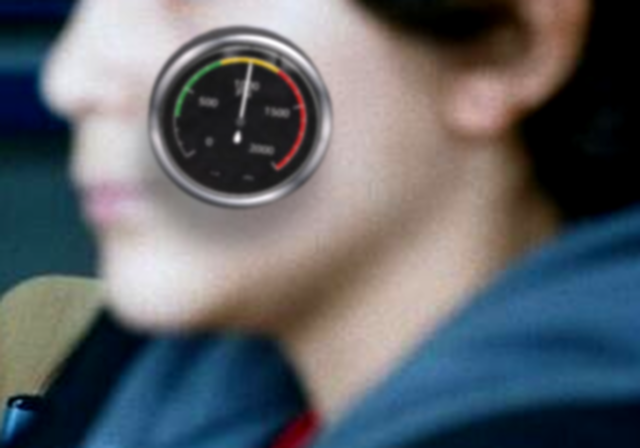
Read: 1000 (psi)
